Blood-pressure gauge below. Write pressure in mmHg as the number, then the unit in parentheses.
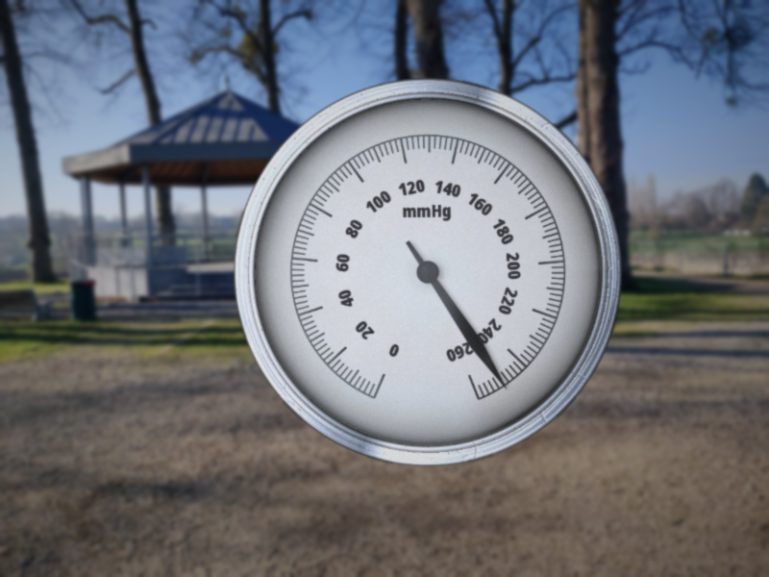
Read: 250 (mmHg)
